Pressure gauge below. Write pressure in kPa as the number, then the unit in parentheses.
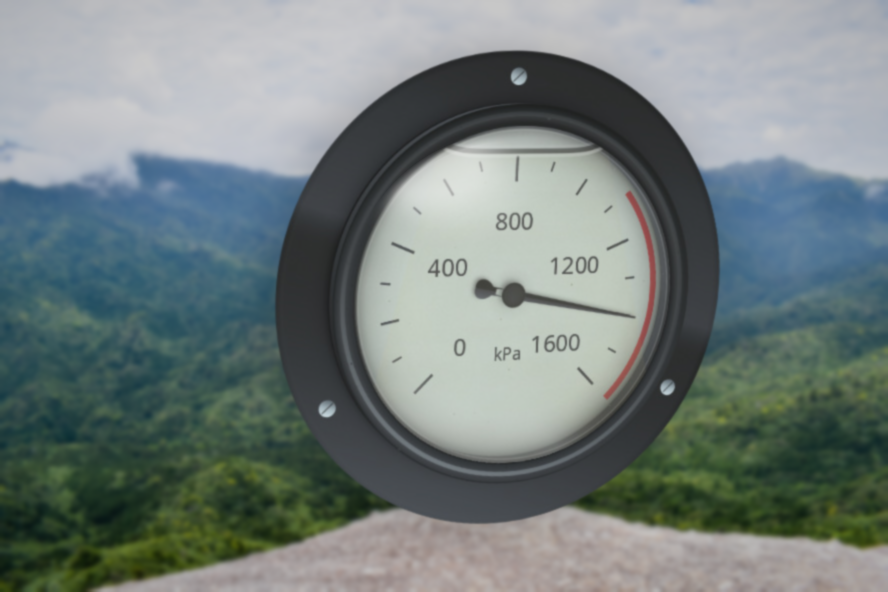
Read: 1400 (kPa)
